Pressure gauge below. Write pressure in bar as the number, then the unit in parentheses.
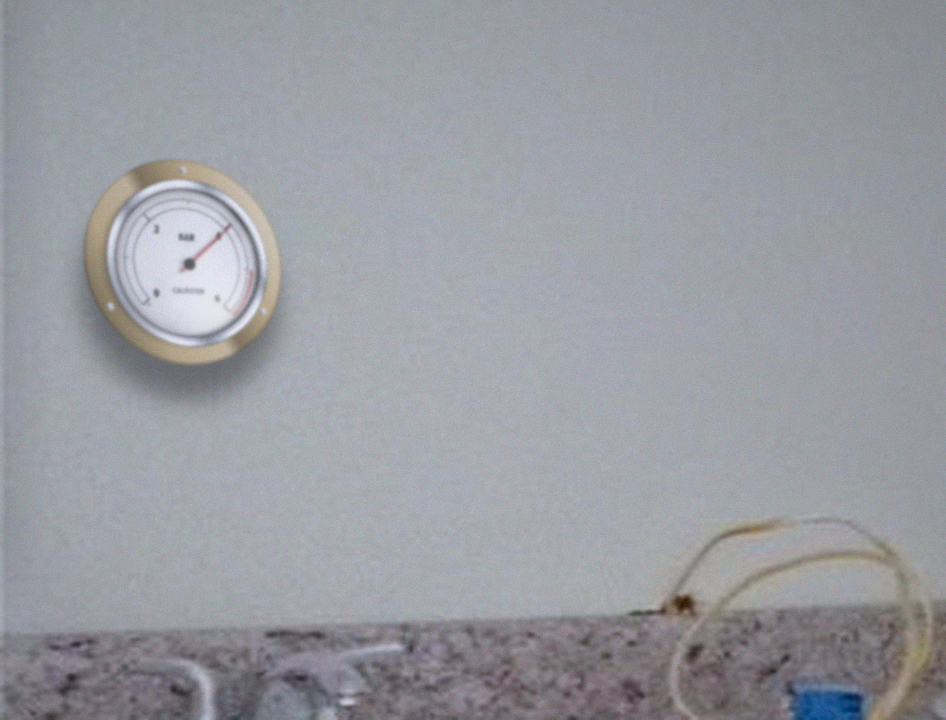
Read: 4 (bar)
